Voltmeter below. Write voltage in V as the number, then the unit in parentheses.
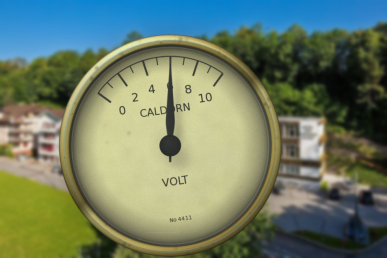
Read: 6 (V)
